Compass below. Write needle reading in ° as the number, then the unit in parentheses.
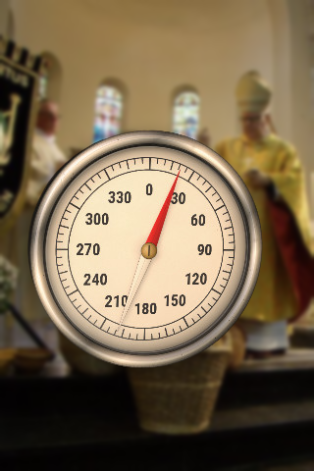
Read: 20 (°)
